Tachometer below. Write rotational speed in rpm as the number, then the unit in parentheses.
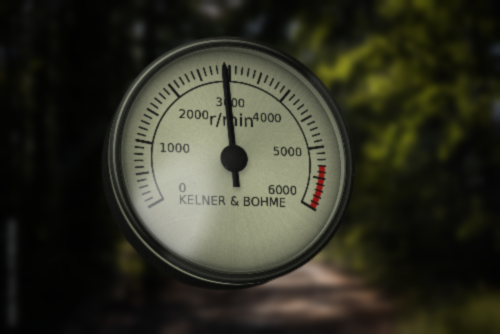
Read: 2900 (rpm)
